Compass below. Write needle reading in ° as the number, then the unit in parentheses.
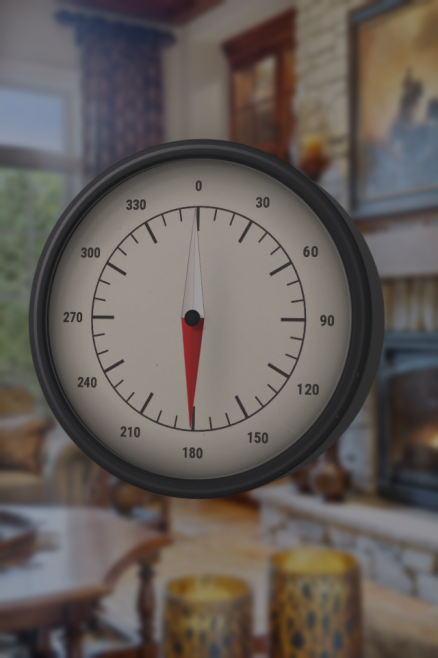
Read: 180 (°)
